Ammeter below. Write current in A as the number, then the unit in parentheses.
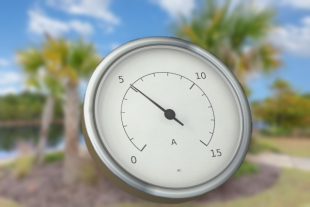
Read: 5 (A)
